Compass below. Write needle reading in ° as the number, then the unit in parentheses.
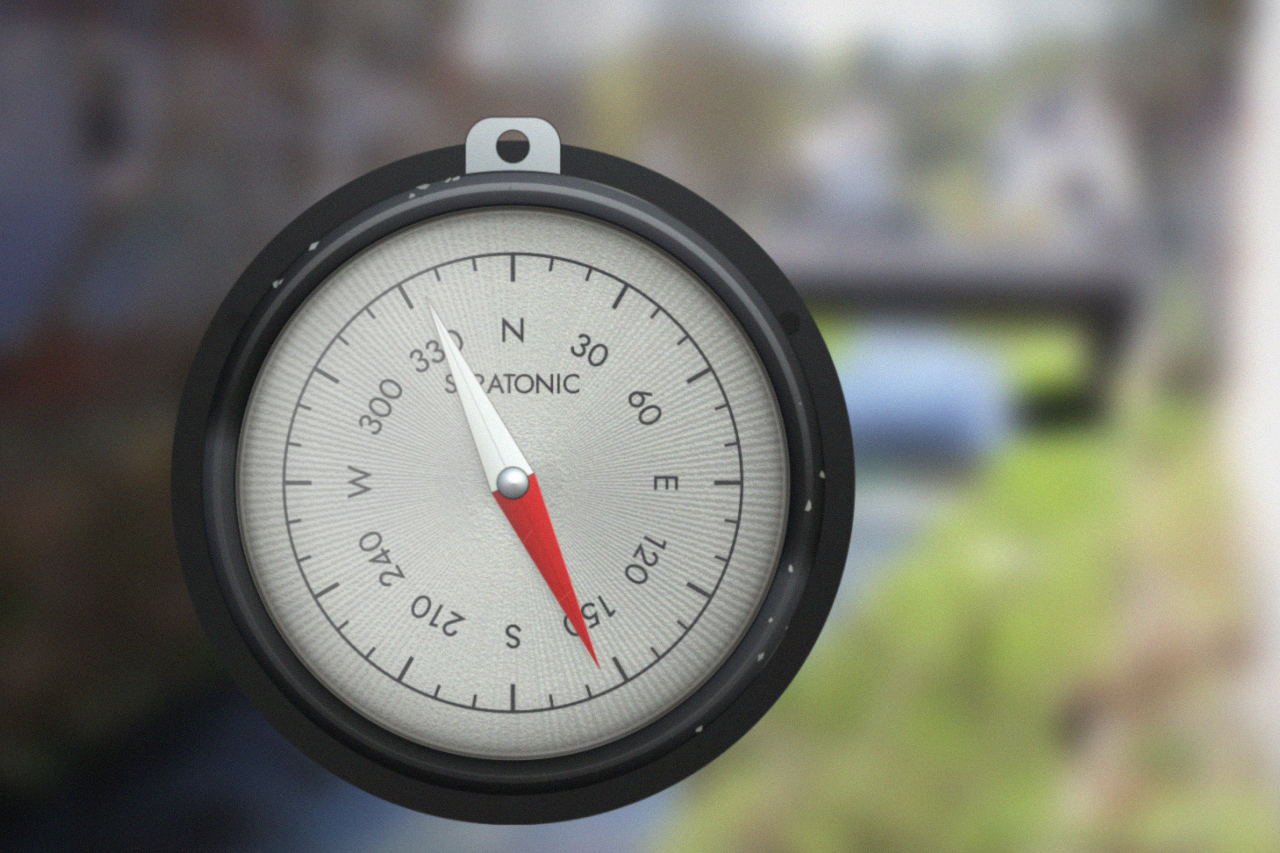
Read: 155 (°)
